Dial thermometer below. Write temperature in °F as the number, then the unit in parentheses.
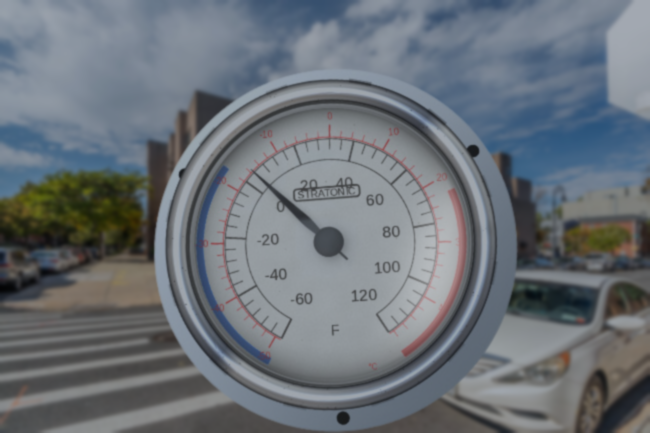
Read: 4 (°F)
